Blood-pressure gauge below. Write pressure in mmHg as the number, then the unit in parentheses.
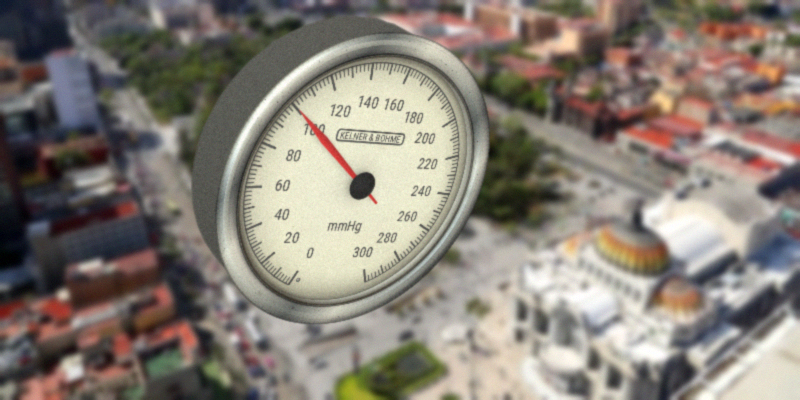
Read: 100 (mmHg)
